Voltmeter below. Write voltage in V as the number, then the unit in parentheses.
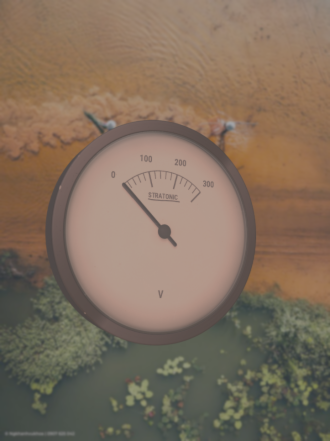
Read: 0 (V)
